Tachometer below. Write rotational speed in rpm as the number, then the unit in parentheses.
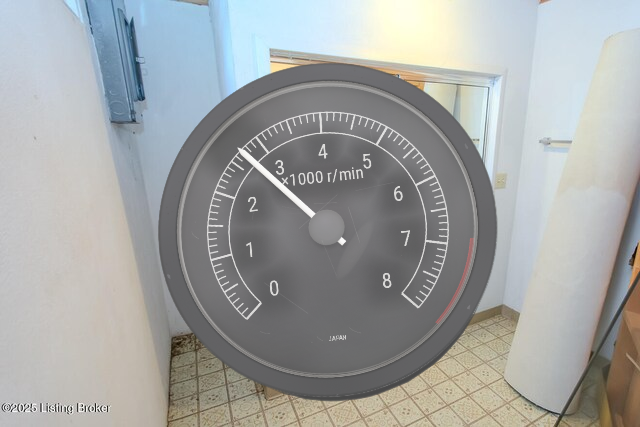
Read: 2700 (rpm)
